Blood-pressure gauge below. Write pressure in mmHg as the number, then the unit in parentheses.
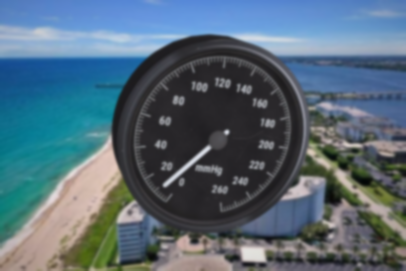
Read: 10 (mmHg)
